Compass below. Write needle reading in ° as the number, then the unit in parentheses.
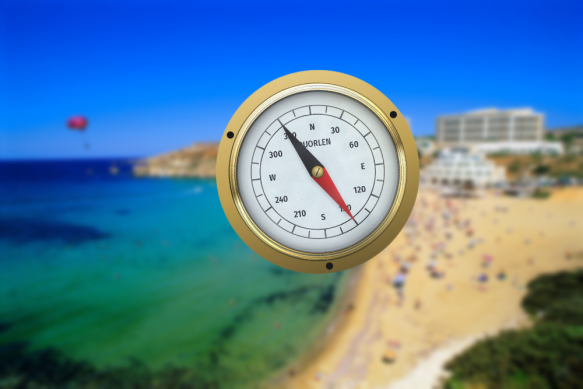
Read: 150 (°)
